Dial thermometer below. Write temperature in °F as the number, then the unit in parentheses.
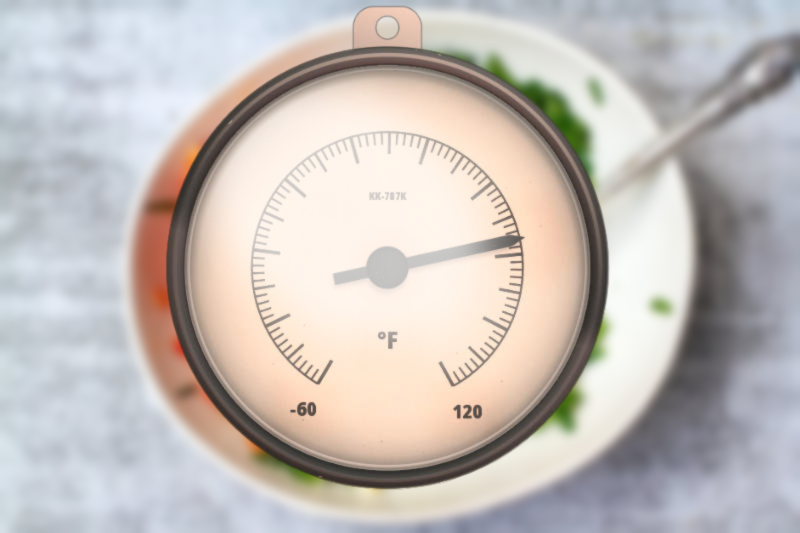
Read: 76 (°F)
